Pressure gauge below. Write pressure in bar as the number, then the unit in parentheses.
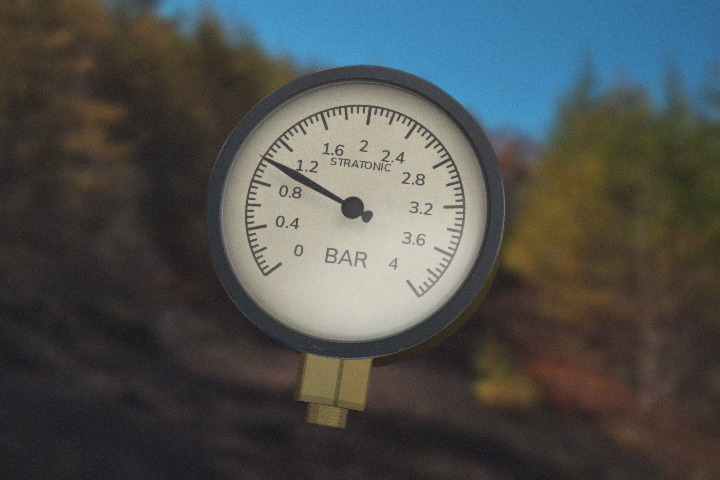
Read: 1 (bar)
